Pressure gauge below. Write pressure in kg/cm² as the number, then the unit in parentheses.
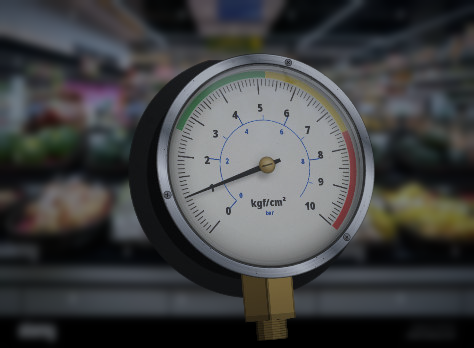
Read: 1 (kg/cm²)
